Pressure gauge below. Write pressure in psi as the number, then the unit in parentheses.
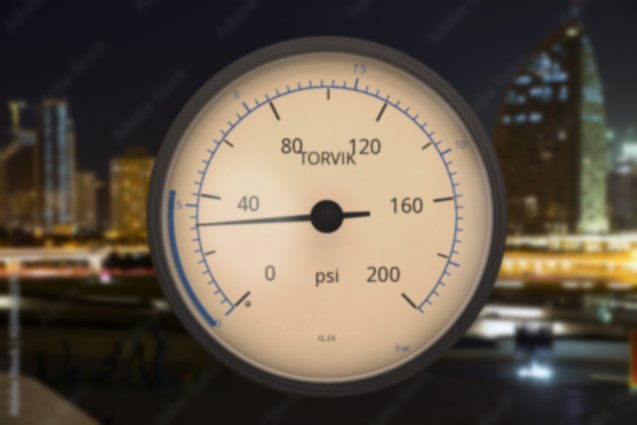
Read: 30 (psi)
